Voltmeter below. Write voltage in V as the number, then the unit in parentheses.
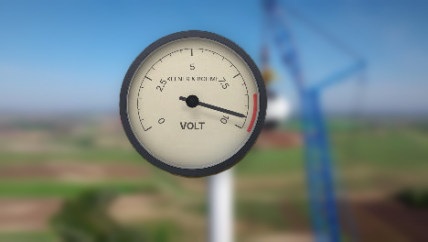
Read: 9.5 (V)
